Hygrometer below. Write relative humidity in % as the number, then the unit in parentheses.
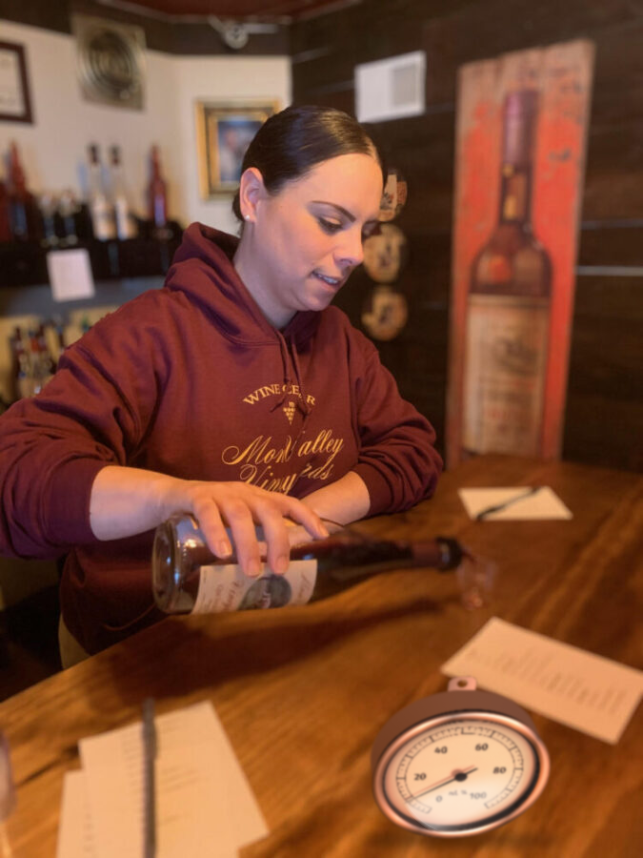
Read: 10 (%)
